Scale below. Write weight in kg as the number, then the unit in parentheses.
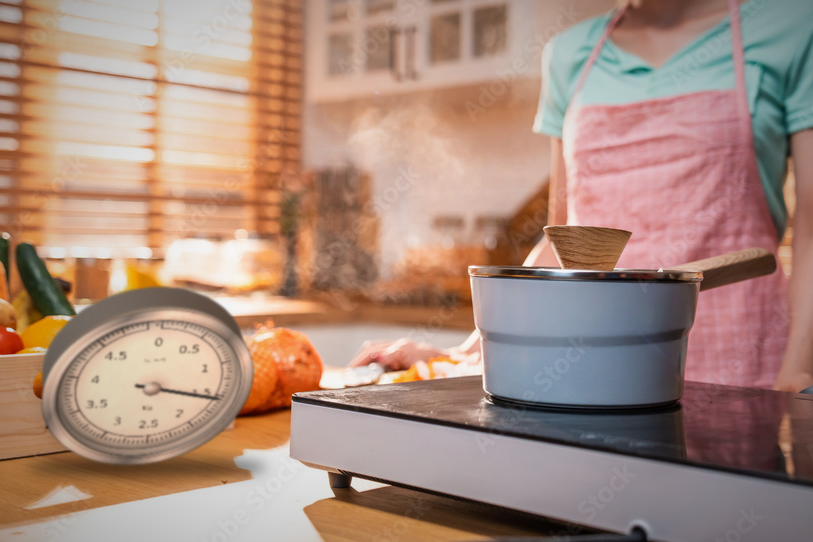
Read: 1.5 (kg)
